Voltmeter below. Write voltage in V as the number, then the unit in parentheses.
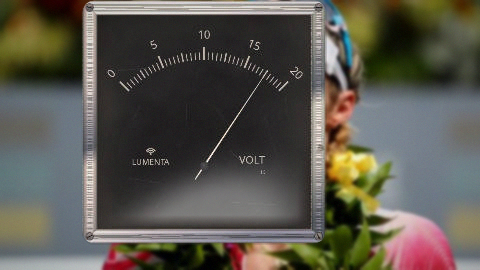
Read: 17.5 (V)
